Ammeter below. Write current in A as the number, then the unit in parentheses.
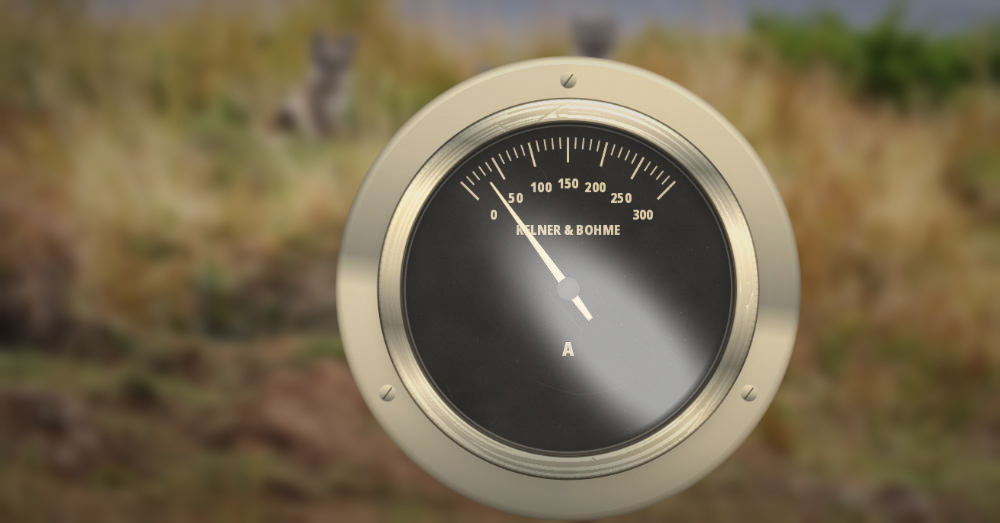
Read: 30 (A)
